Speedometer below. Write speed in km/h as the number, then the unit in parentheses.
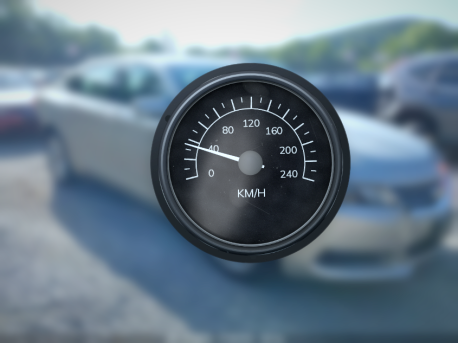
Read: 35 (km/h)
